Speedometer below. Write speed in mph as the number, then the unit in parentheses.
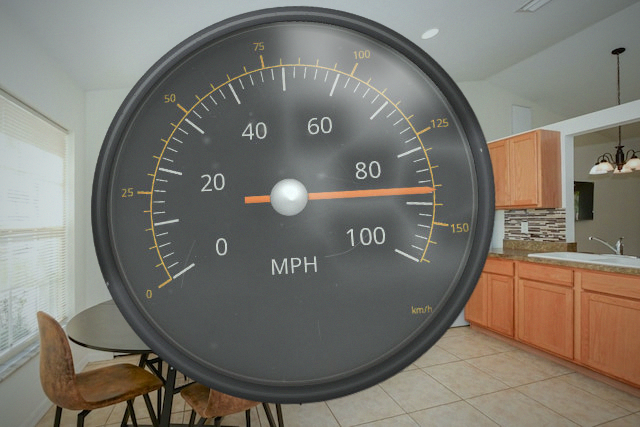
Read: 88 (mph)
